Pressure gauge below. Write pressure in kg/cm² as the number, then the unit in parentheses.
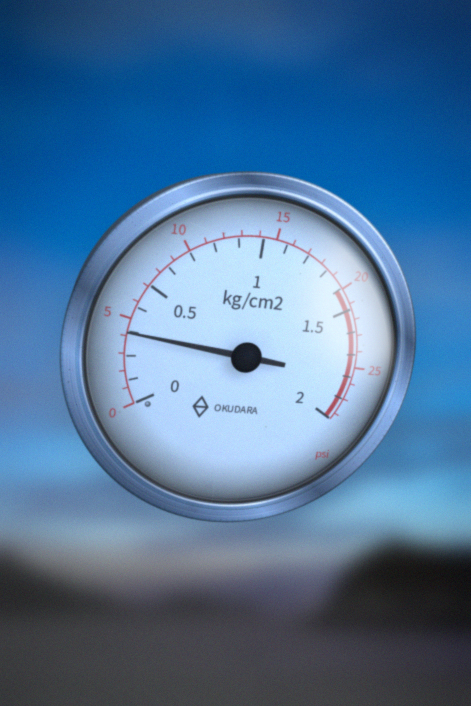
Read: 0.3 (kg/cm²)
